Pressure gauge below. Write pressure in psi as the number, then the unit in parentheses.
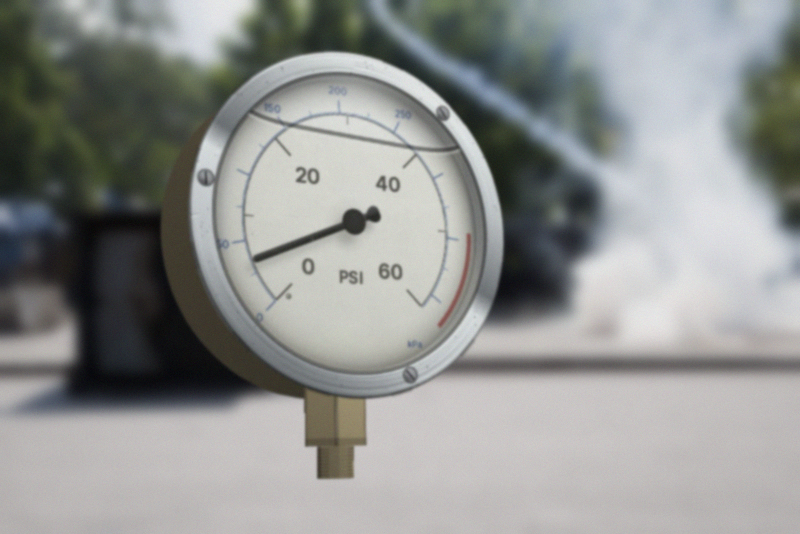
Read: 5 (psi)
